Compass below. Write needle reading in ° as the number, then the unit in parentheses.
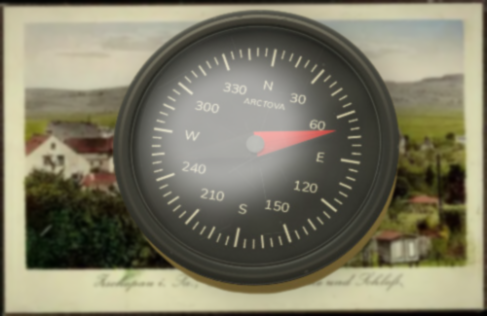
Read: 70 (°)
